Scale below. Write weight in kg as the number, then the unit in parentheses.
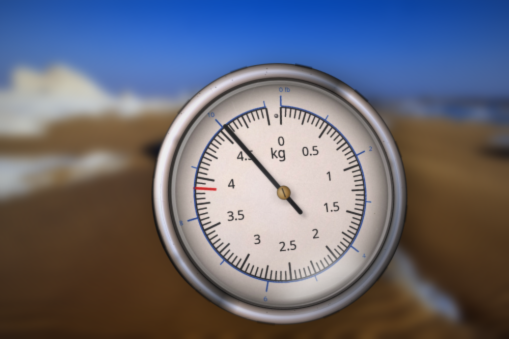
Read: 4.55 (kg)
